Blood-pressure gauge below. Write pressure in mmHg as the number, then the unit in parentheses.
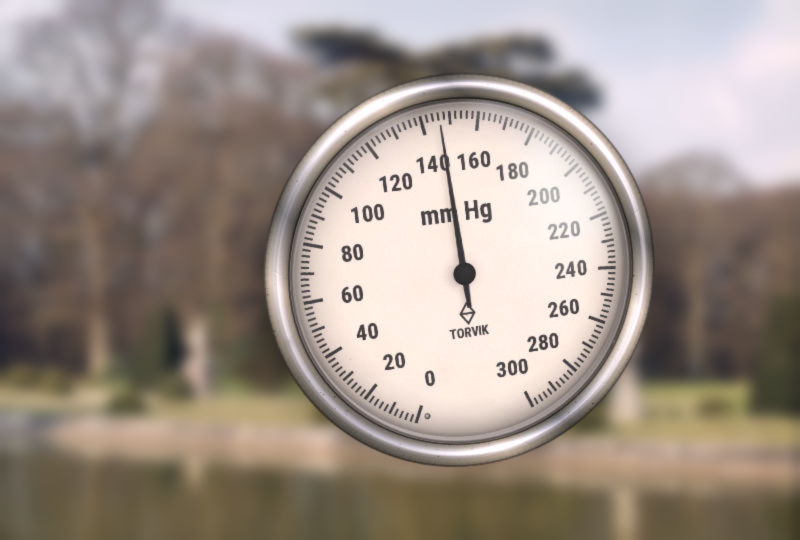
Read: 146 (mmHg)
